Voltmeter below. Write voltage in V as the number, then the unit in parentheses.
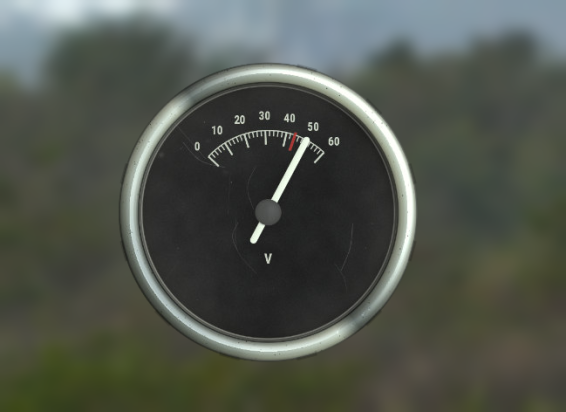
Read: 50 (V)
